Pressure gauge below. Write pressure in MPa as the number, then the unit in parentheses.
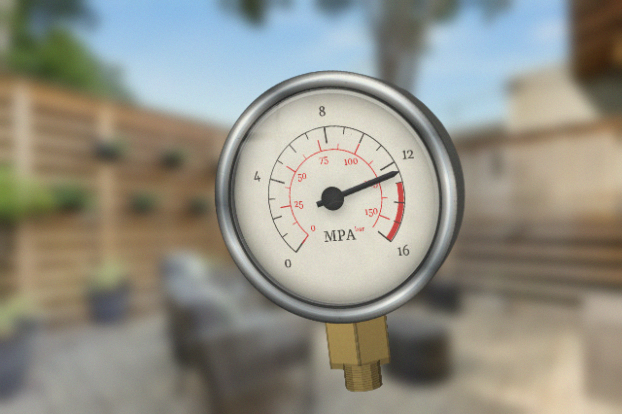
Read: 12.5 (MPa)
